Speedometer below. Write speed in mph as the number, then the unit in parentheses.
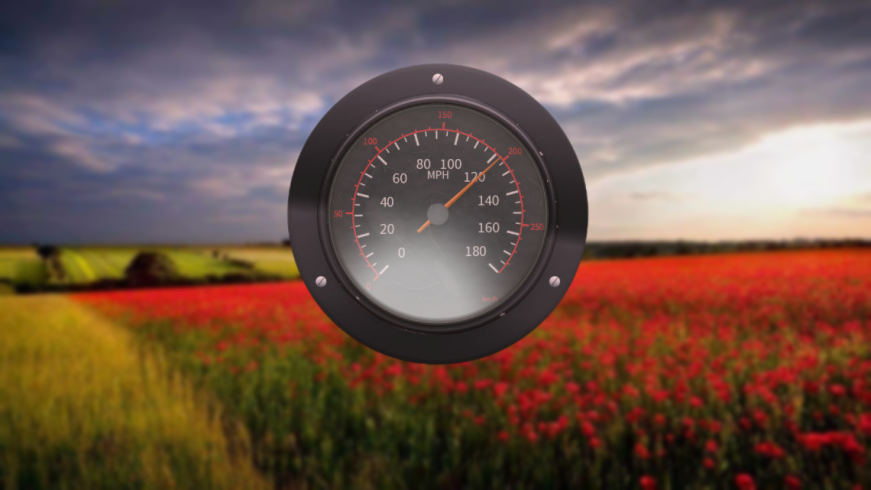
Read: 122.5 (mph)
